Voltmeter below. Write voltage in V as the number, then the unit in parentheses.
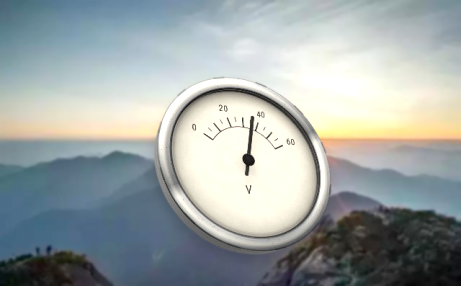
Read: 35 (V)
